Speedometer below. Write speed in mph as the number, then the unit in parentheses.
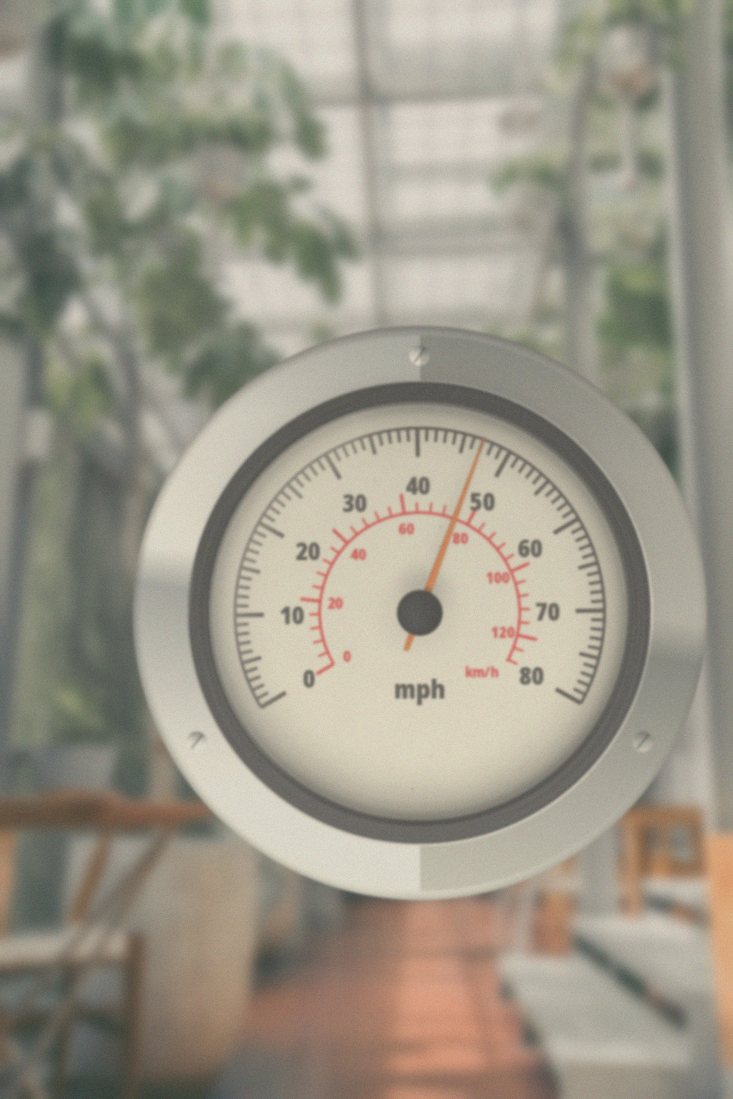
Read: 47 (mph)
